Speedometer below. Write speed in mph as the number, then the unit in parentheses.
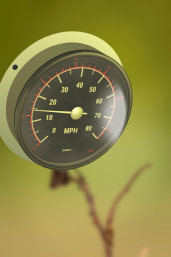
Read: 15 (mph)
